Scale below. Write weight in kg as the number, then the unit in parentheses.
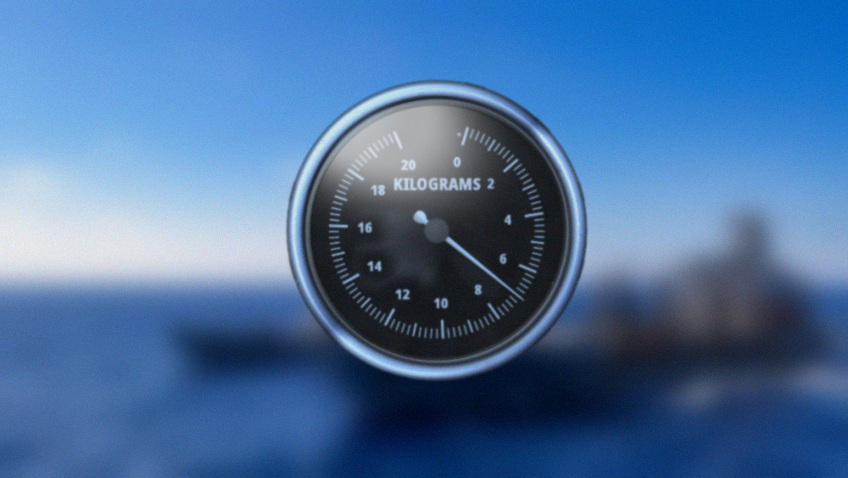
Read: 7 (kg)
